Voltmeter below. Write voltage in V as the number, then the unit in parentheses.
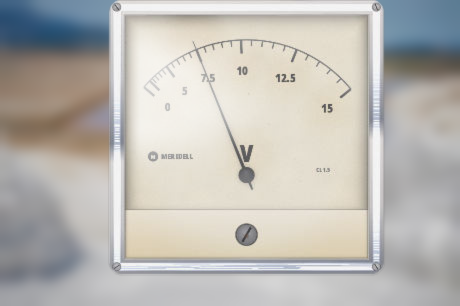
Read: 7.5 (V)
